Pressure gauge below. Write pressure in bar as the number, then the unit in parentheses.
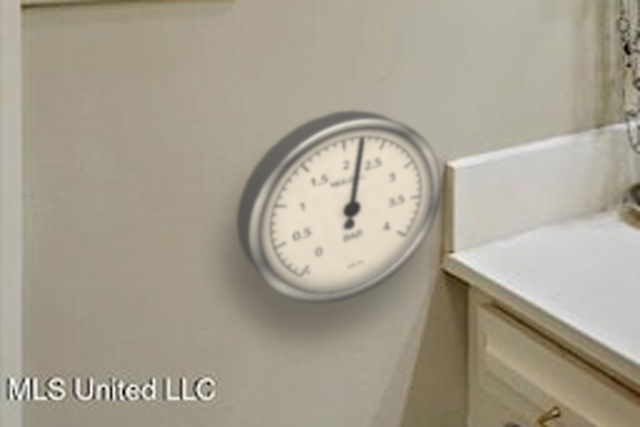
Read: 2.2 (bar)
